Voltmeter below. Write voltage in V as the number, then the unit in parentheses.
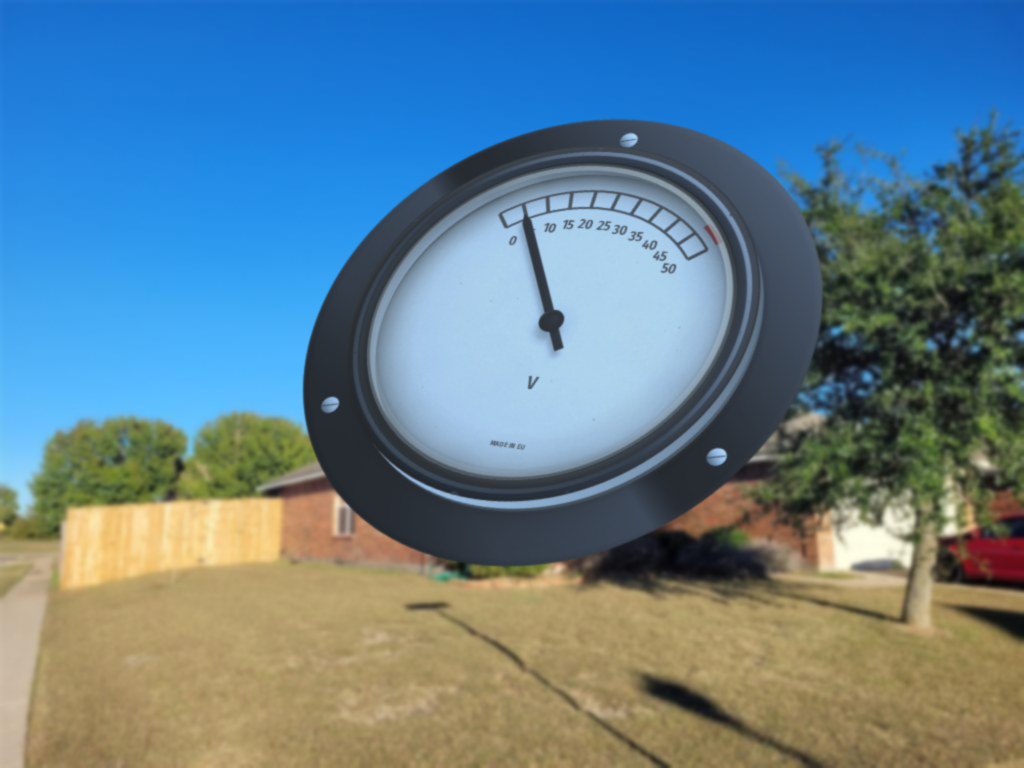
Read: 5 (V)
